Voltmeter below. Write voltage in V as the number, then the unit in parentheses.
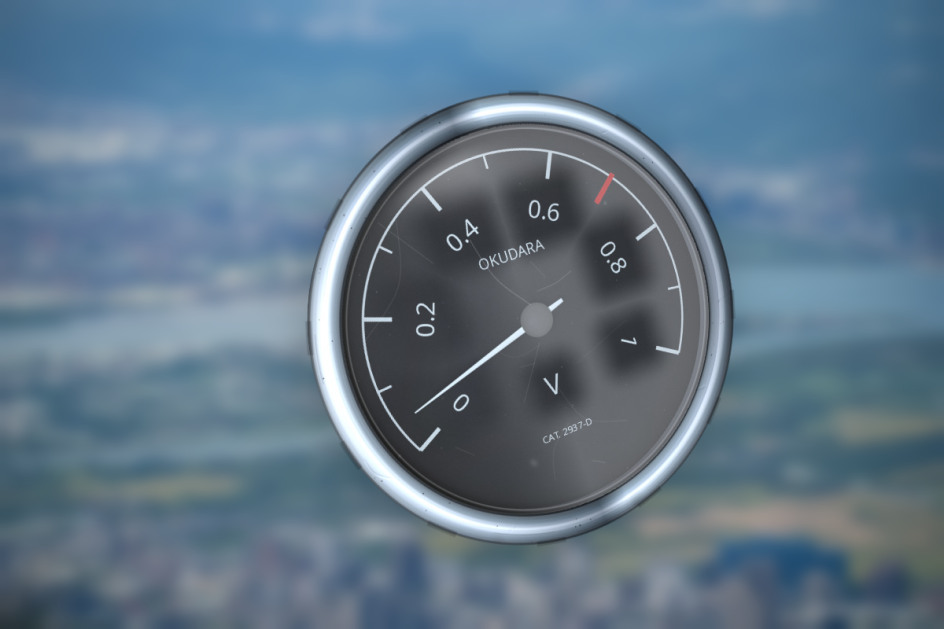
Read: 0.05 (V)
